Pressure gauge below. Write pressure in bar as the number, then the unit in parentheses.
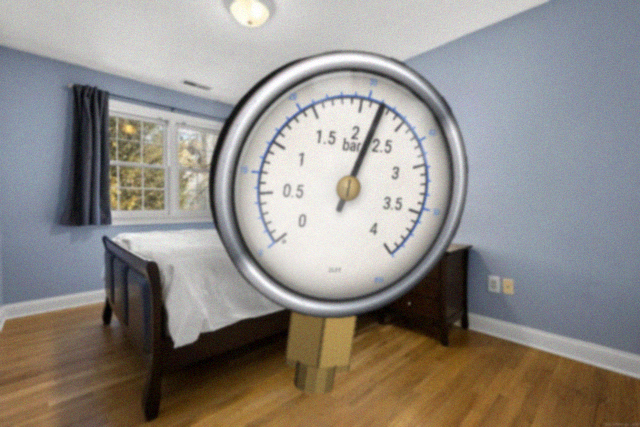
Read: 2.2 (bar)
